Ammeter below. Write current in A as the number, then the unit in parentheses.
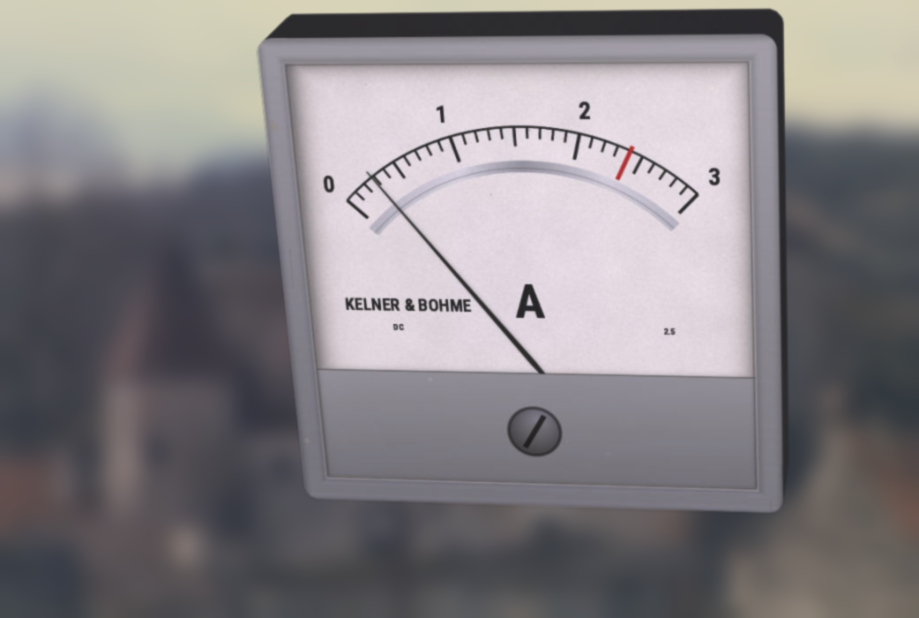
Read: 0.3 (A)
